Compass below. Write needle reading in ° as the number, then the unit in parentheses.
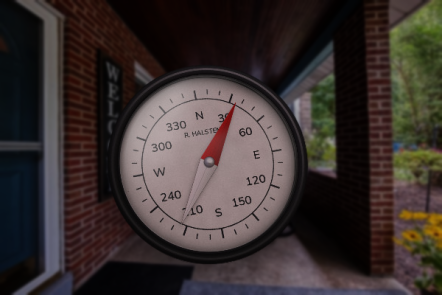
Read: 35 (°)
